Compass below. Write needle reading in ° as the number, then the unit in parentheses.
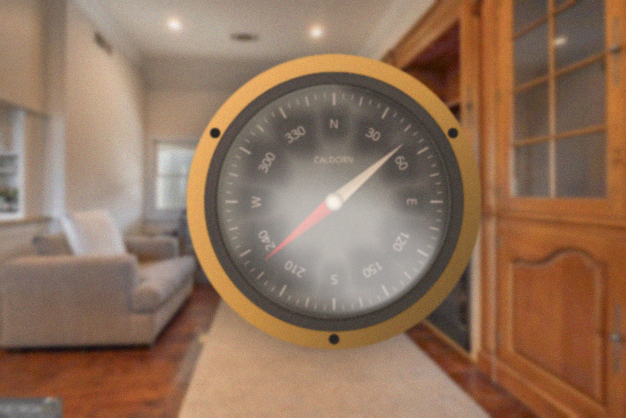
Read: 230 (°)
